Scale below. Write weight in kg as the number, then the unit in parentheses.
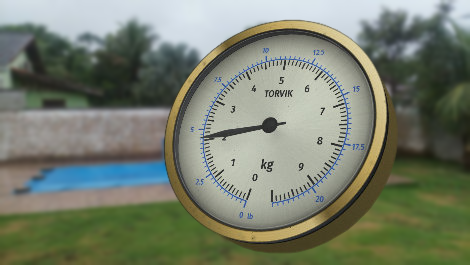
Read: 2 (kg)
